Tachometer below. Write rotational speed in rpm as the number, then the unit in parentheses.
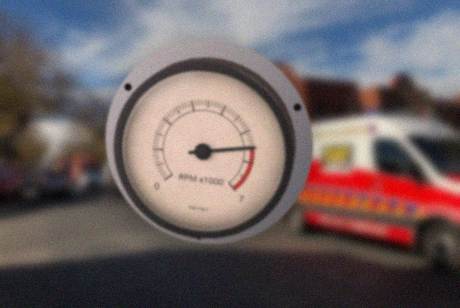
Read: 5500 (rpm)
